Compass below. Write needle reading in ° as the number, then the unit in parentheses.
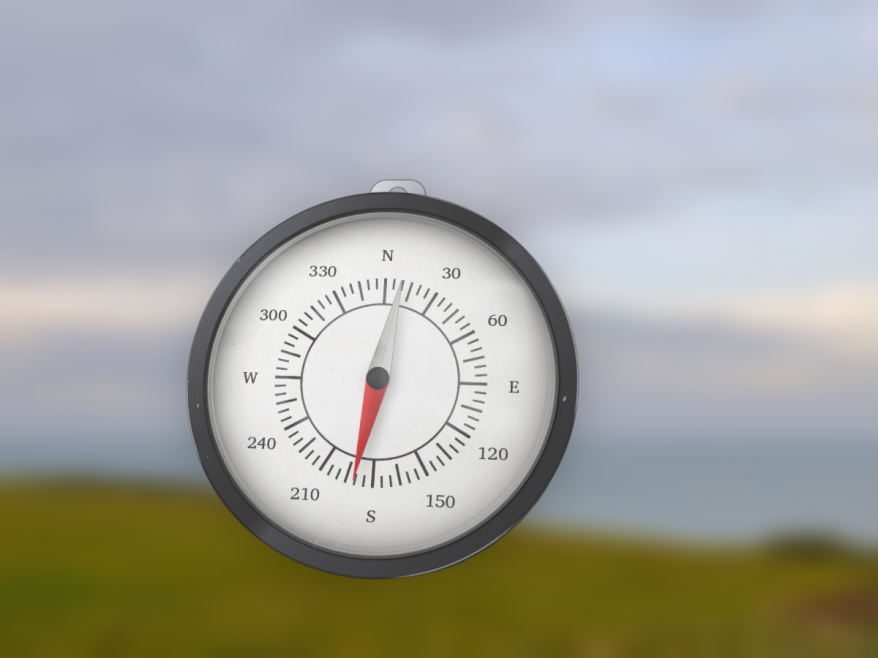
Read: 190 (°)
